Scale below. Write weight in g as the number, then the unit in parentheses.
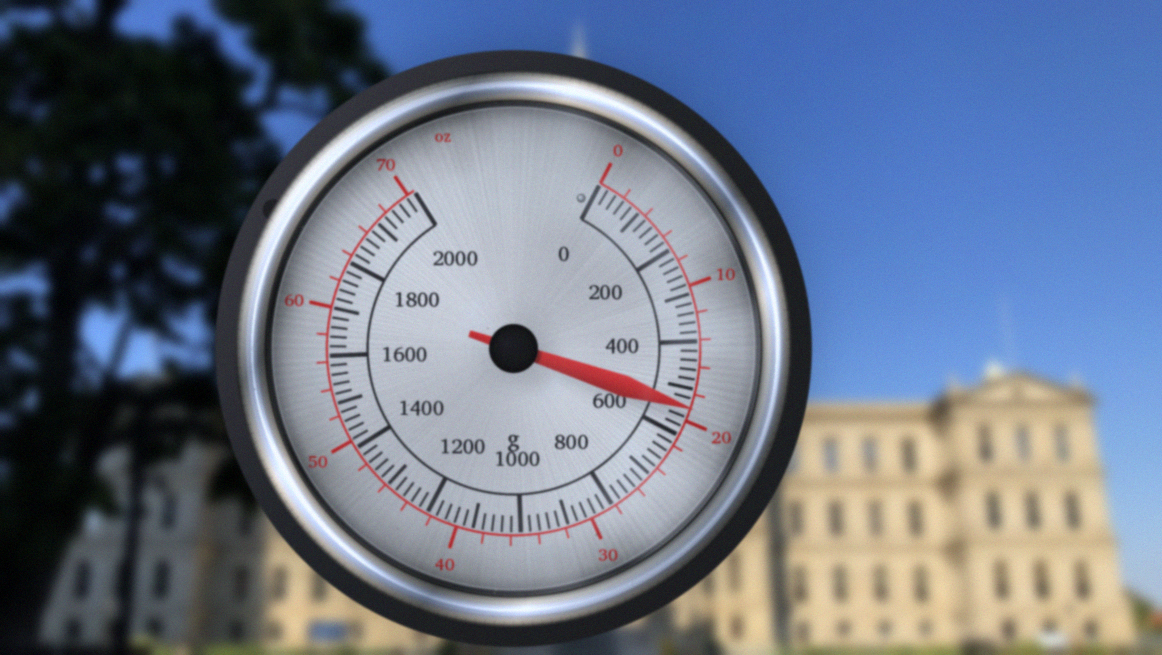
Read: 540 (g)
